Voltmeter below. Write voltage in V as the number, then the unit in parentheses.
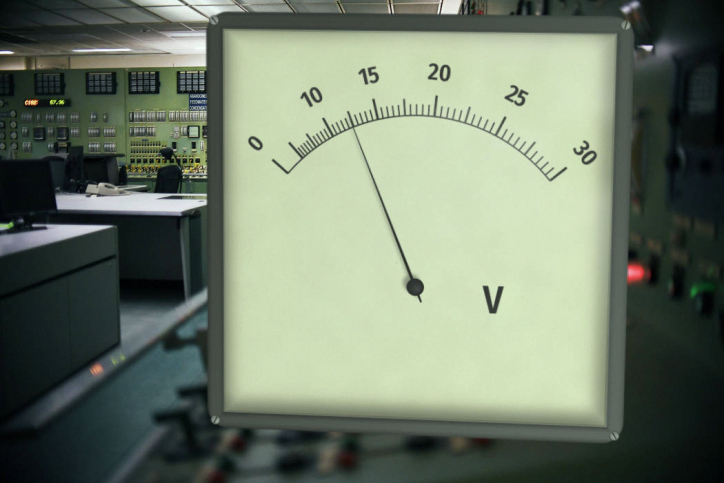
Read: 12.5 (V)
